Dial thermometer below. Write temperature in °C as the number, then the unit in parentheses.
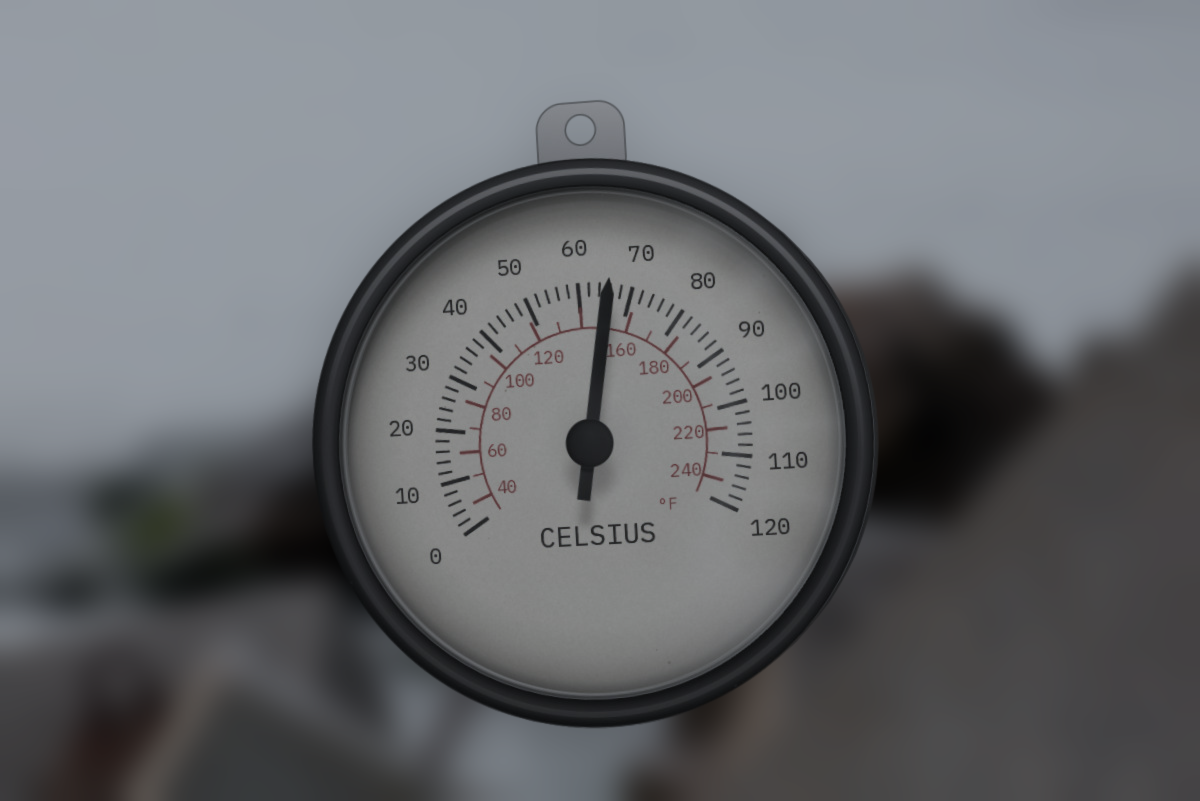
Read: 66 (°C)
